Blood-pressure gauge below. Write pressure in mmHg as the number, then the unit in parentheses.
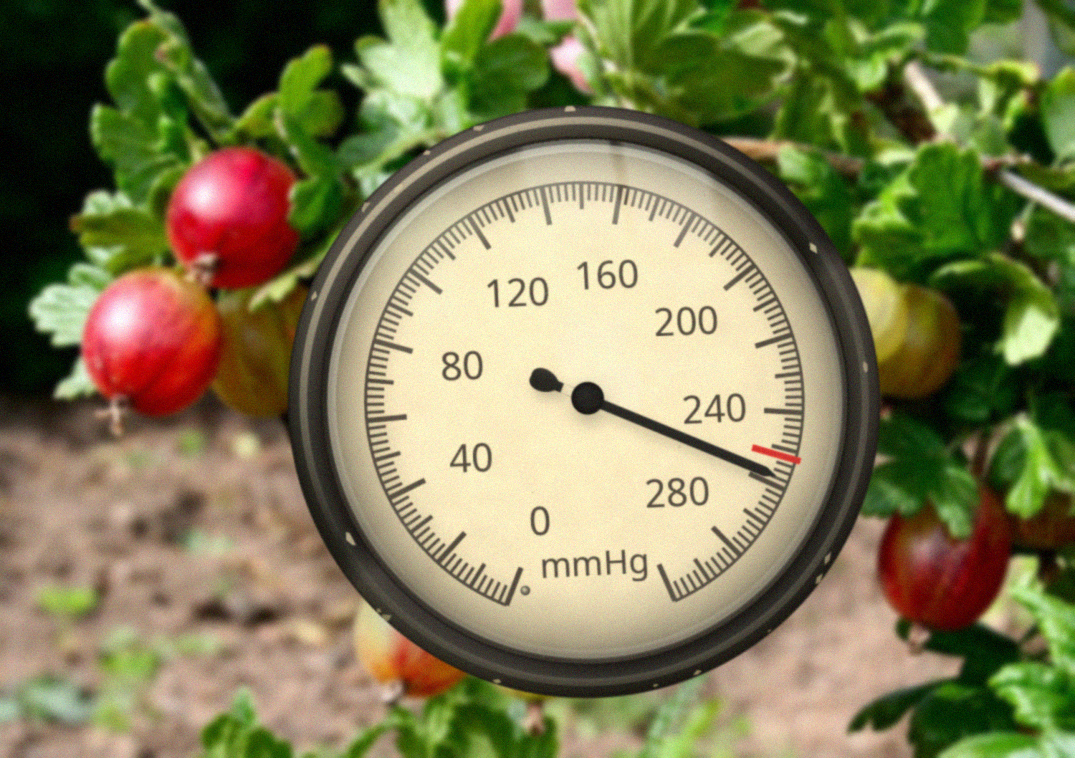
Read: 258 (mmHg)
